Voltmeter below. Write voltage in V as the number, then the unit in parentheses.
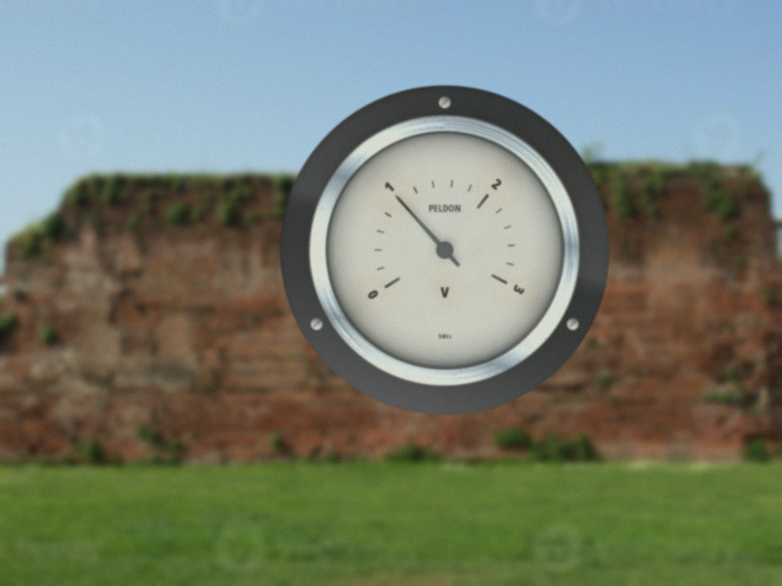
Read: 1 (V)
